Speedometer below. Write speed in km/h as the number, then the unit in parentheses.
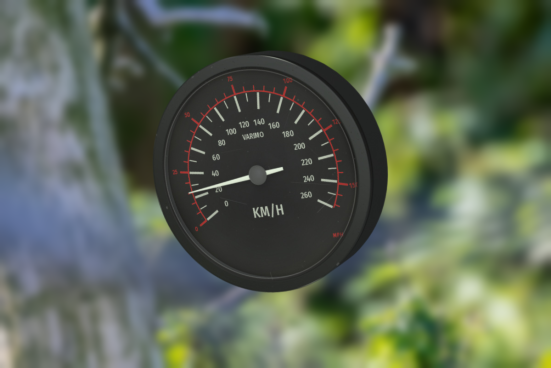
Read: 25 (km/h)
